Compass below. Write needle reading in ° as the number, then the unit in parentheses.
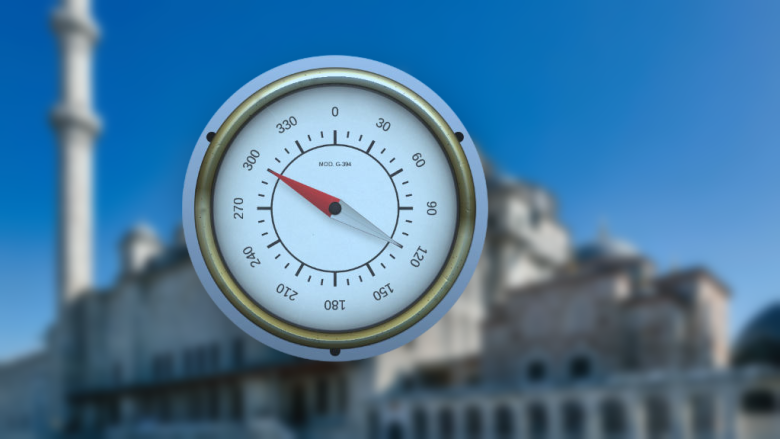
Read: 300 (°)
